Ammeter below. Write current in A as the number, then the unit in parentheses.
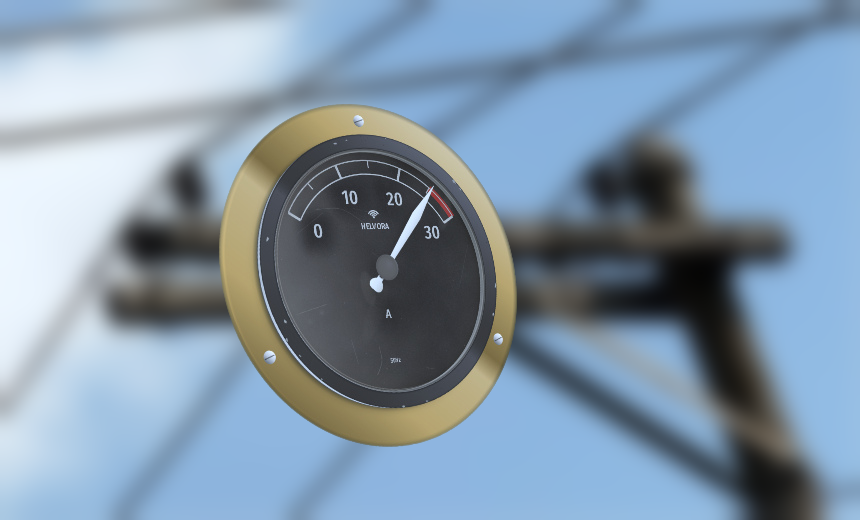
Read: 25 (A)
